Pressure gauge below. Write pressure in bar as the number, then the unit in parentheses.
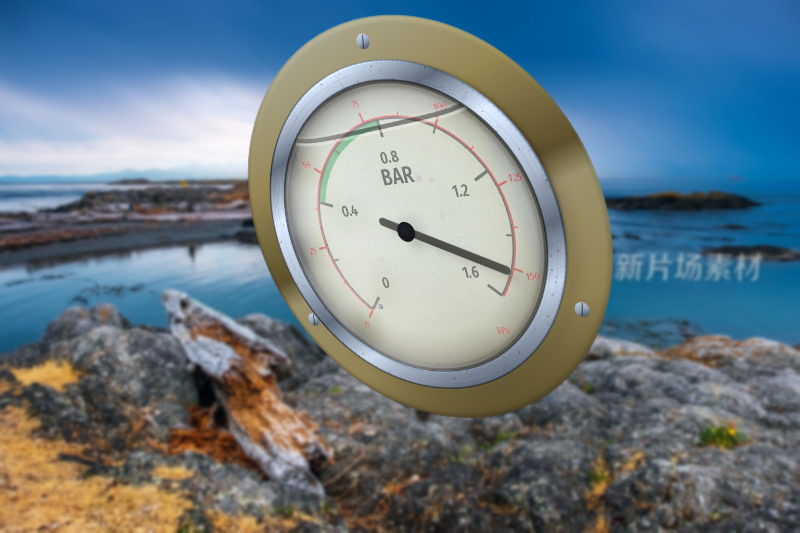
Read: 1.5 (bar)
